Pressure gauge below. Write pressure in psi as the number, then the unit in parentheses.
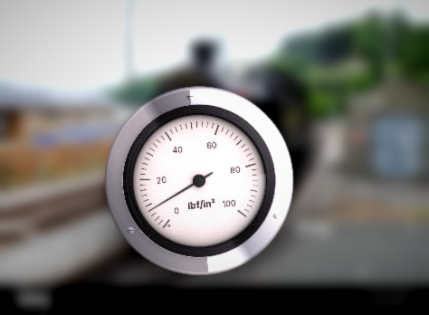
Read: 8 (psi)
